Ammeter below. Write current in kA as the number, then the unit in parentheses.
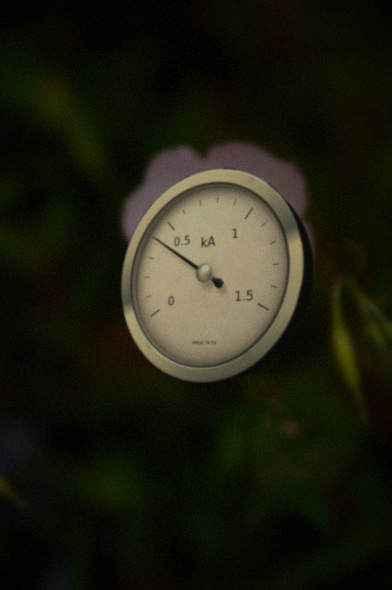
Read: 0.4 (kA)
